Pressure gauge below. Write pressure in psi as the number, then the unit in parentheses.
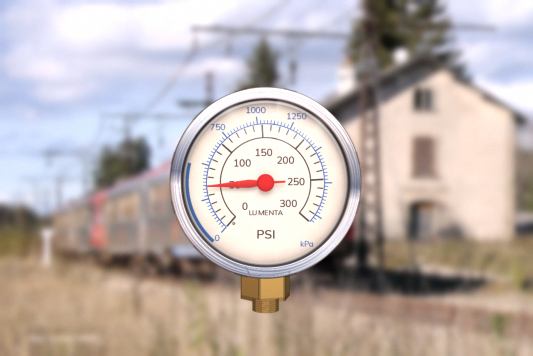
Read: 50 (psi)
